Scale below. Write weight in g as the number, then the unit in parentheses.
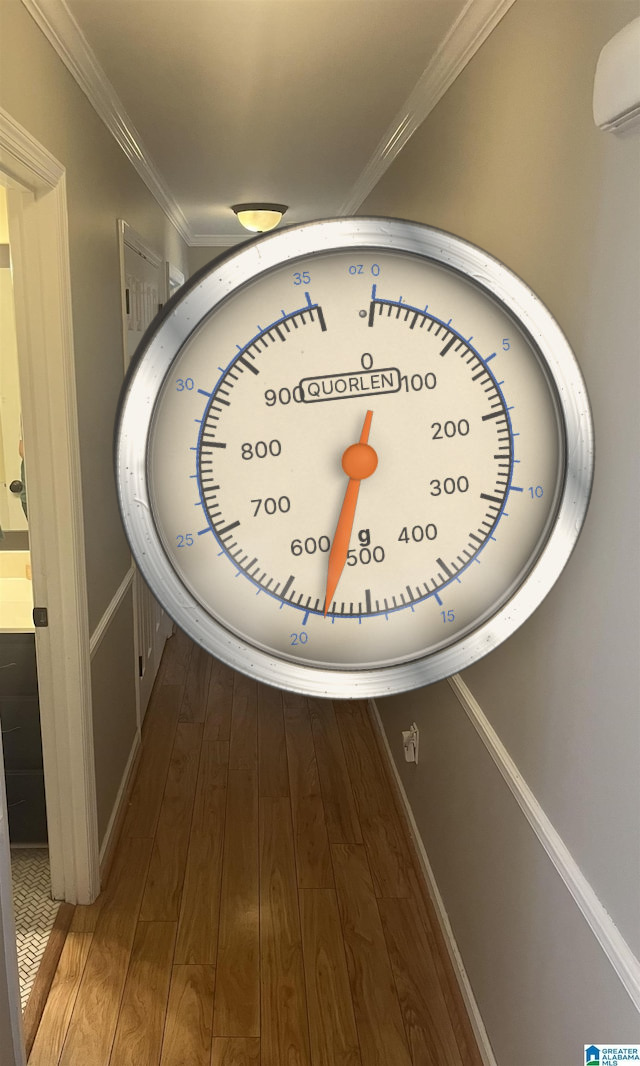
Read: 550 (g)
